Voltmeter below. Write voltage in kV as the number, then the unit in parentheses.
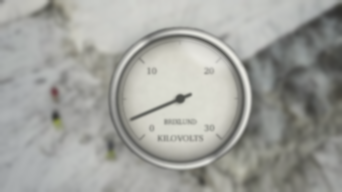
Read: 2.5 (kV)
